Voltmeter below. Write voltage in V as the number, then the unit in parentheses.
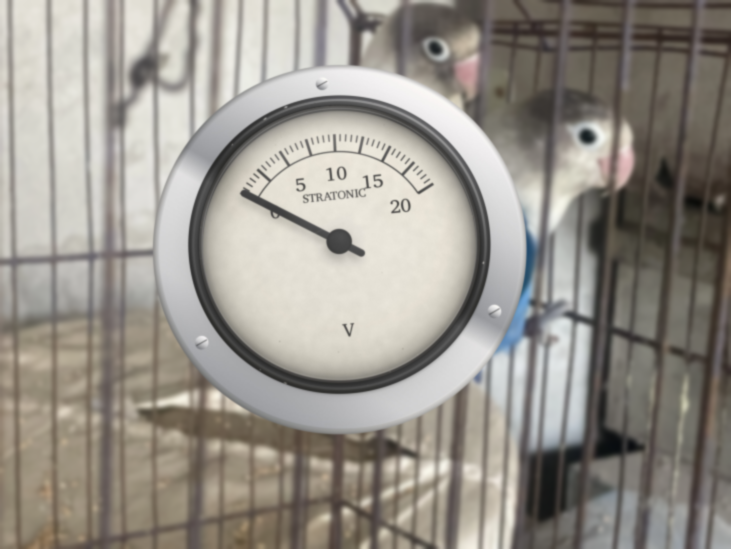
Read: 0 (V)
